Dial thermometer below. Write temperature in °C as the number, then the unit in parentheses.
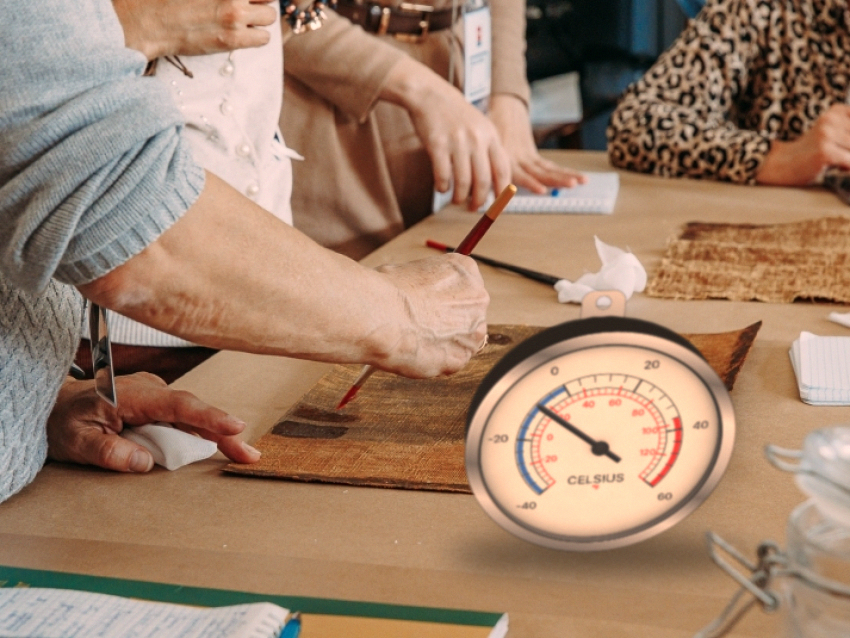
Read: -8 (°C)
